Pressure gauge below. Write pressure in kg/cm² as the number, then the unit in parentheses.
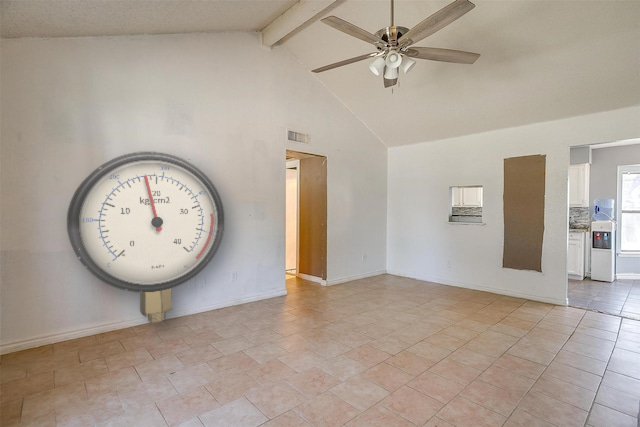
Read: 18 (kg/cm²)
